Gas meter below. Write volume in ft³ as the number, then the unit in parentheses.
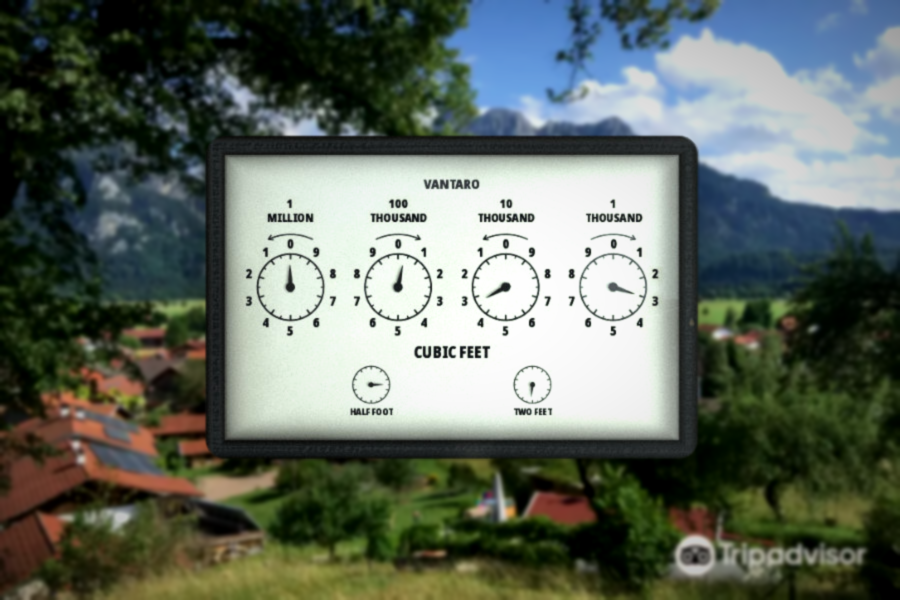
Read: 3300 (ft³)
